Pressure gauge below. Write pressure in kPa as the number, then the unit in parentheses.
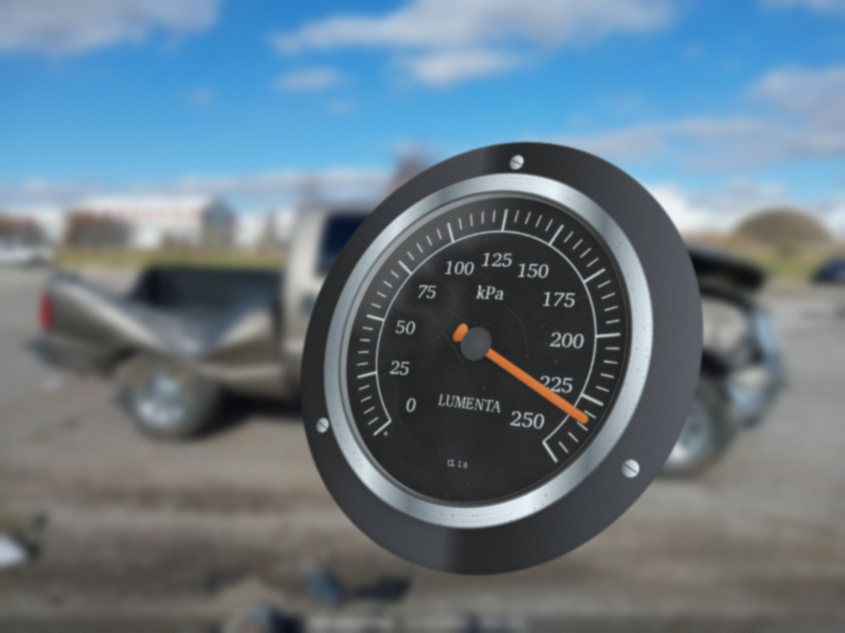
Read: 232.5 (kPa)
